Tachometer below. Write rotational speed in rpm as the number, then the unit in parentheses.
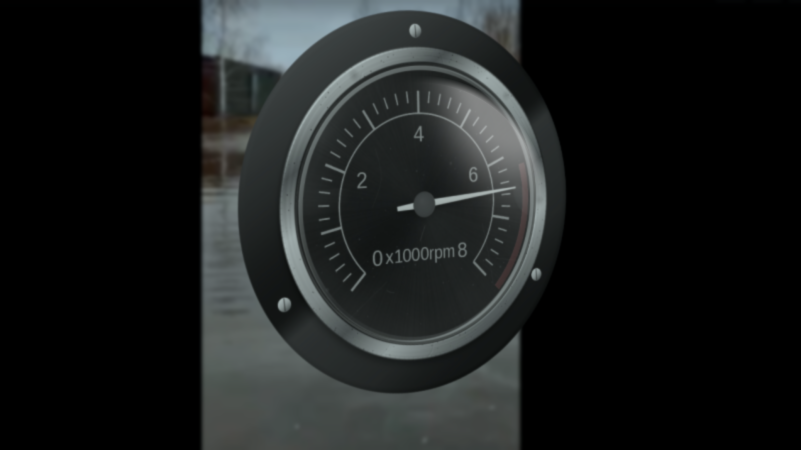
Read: 6500 (rpm)
